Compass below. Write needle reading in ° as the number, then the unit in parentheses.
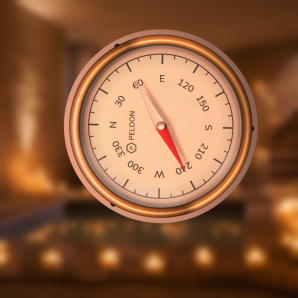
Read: 240 (°)
